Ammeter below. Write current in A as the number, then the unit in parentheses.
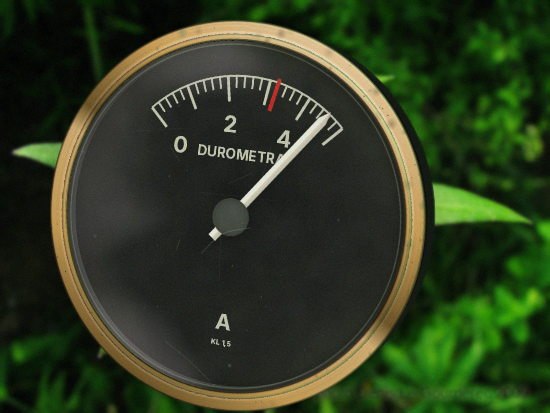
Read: 4.6 (A)
